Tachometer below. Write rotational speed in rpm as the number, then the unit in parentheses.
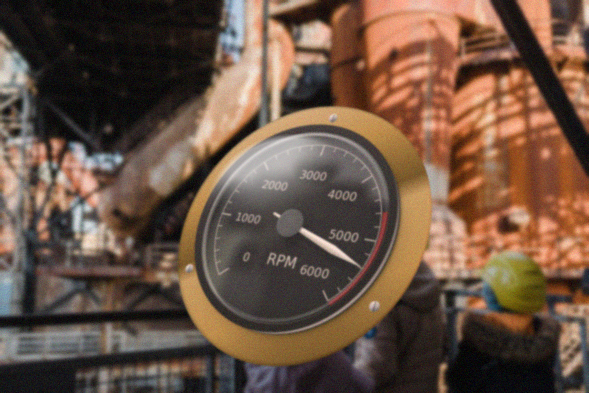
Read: 5400 (rpm)
